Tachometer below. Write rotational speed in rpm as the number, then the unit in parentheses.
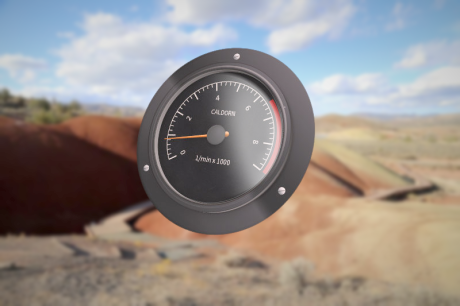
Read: 800 (rpm)
